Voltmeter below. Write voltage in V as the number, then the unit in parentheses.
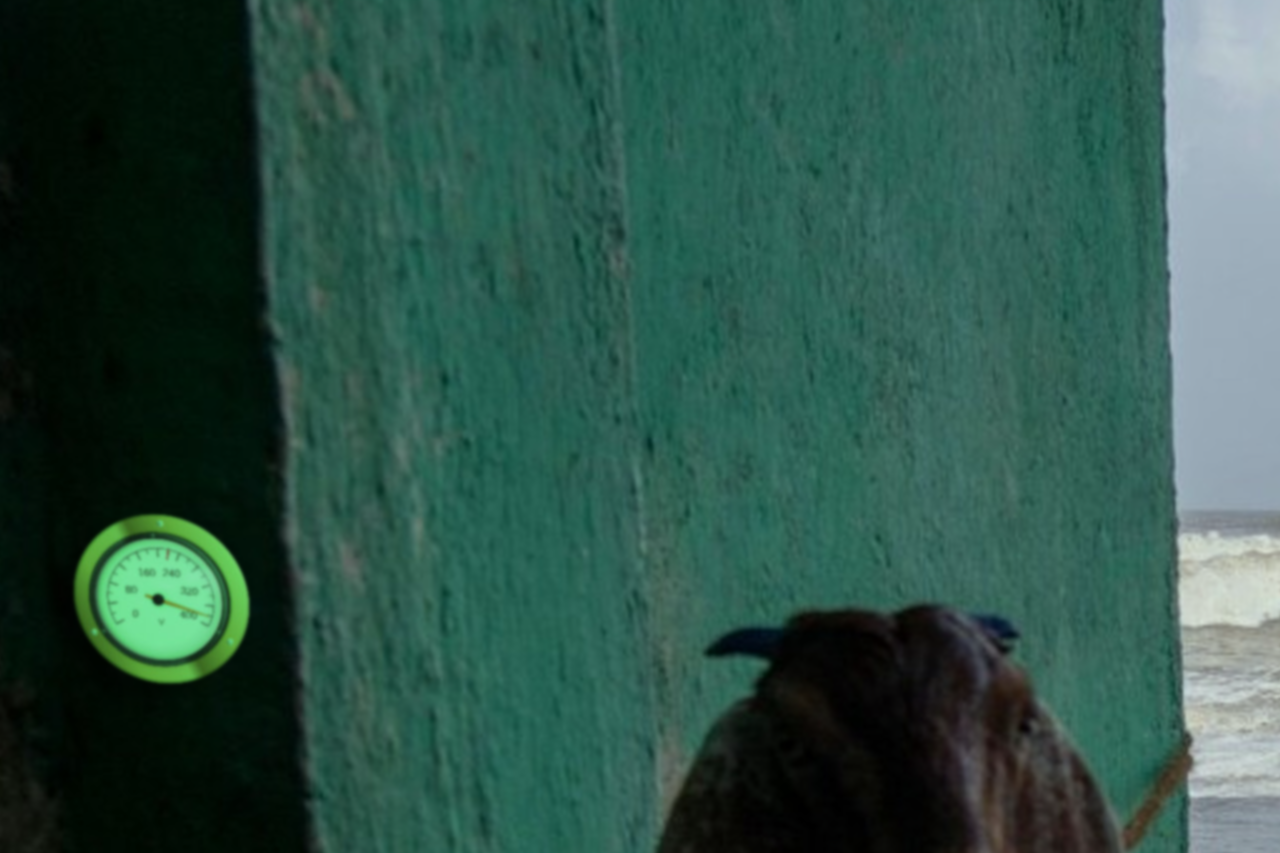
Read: 380 (V)
